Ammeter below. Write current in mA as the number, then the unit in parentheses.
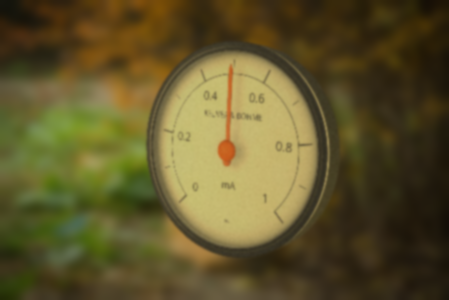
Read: 0.5 (mA)
